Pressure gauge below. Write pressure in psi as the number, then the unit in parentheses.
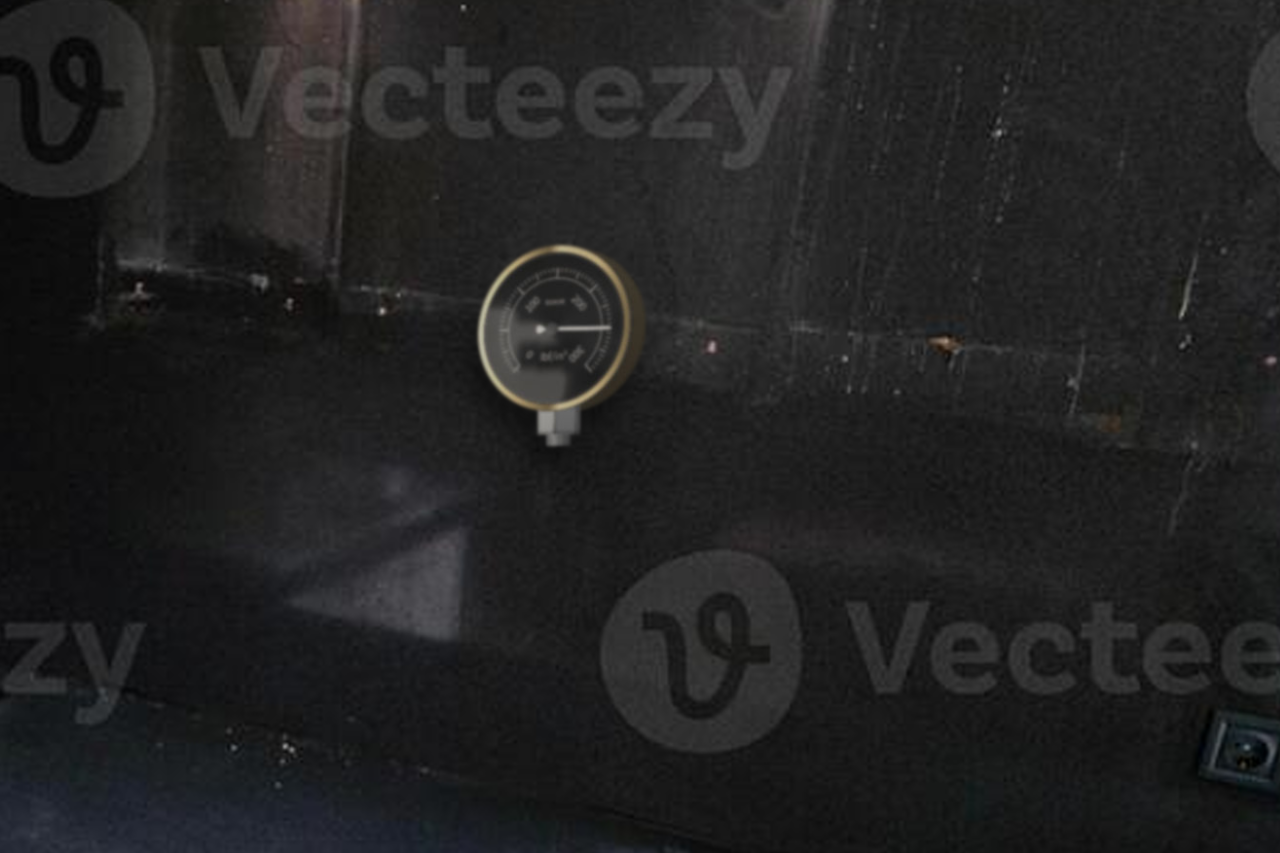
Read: 250 (psi)
